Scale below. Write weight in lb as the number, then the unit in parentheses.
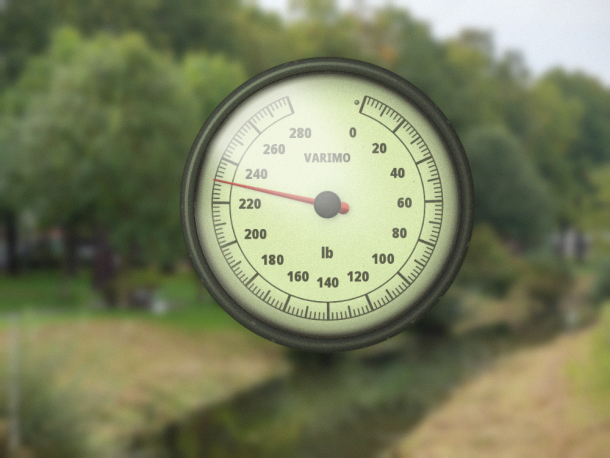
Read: 230 (lb)
